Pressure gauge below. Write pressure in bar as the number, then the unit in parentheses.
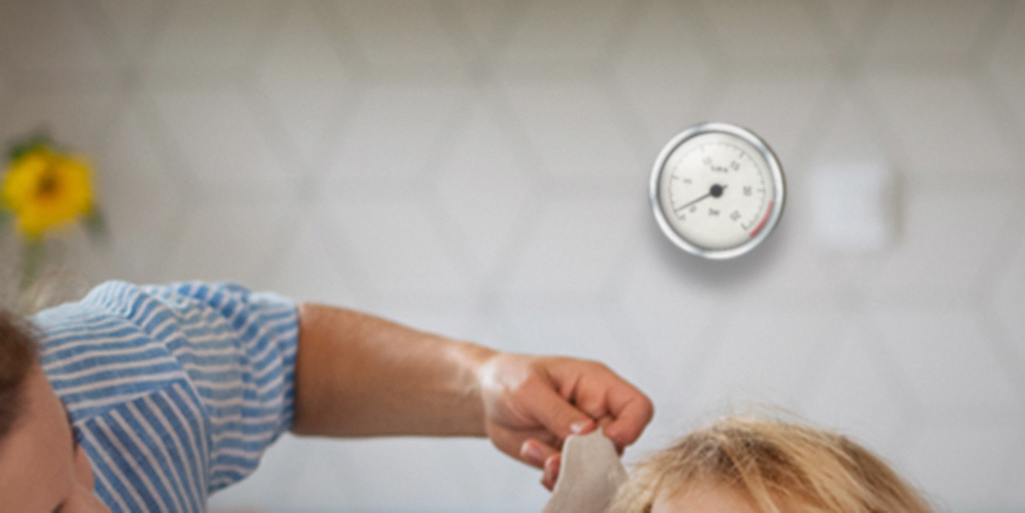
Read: 1 (bar)
